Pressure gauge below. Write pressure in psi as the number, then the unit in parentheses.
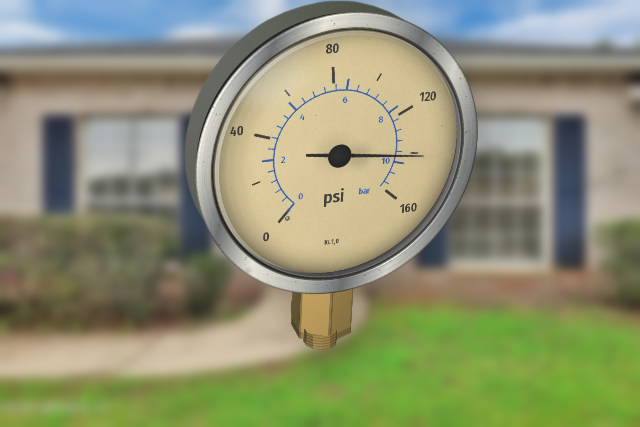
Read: 140 (psi)
